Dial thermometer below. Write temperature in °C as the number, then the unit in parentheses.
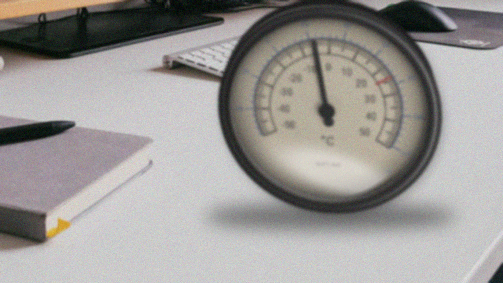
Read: -5 (°C)
